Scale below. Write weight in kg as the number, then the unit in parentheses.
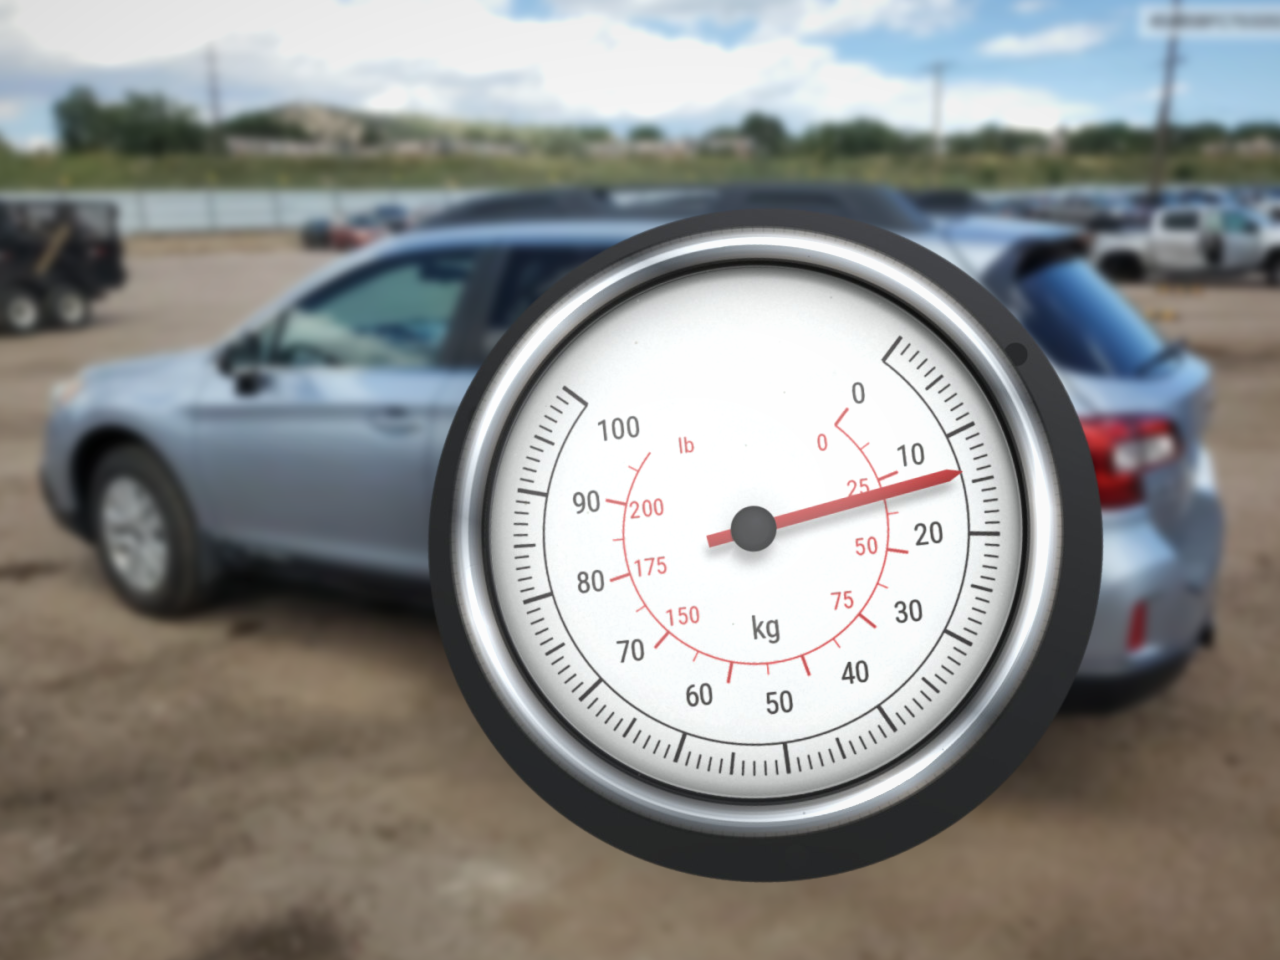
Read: 14 (kg)
